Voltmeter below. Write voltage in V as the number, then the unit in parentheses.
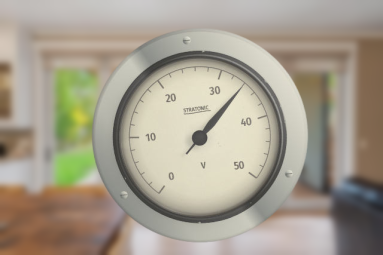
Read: 34 (V)
